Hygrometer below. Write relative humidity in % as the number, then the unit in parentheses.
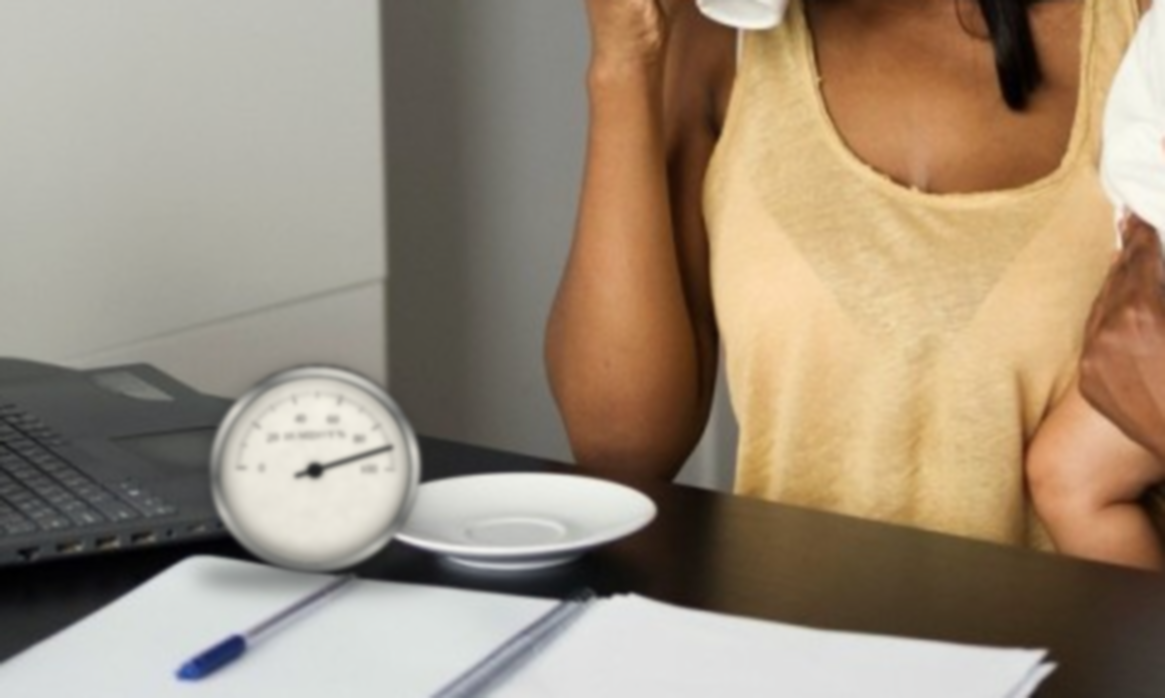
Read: 90 (%)
